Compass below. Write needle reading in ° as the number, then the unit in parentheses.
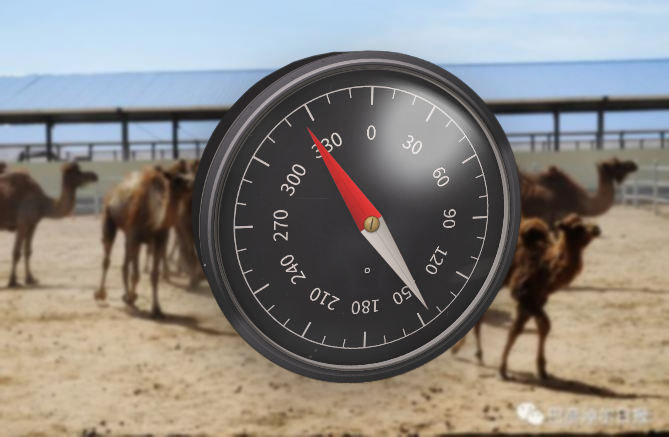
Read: 325 (°)
